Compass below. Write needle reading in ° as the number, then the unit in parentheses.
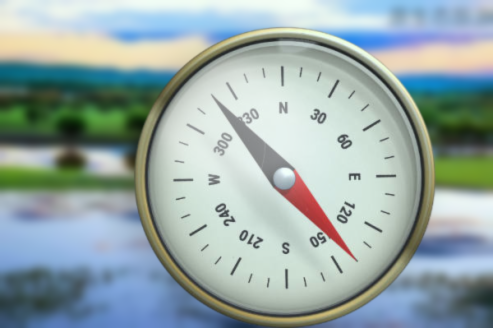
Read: 140 (°)
